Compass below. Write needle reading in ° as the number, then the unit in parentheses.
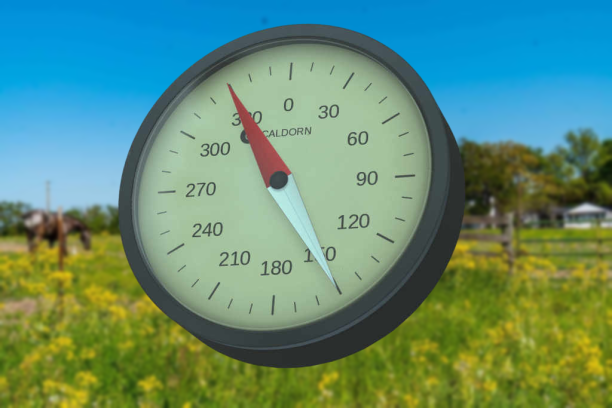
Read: 330 (°)
